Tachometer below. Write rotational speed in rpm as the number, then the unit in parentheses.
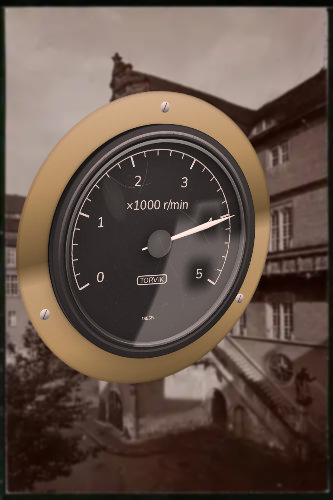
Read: 4000 (rpm)
